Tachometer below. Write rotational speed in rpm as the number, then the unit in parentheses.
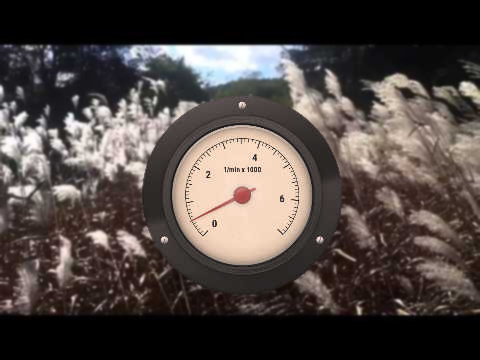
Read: 500 (rpm)
